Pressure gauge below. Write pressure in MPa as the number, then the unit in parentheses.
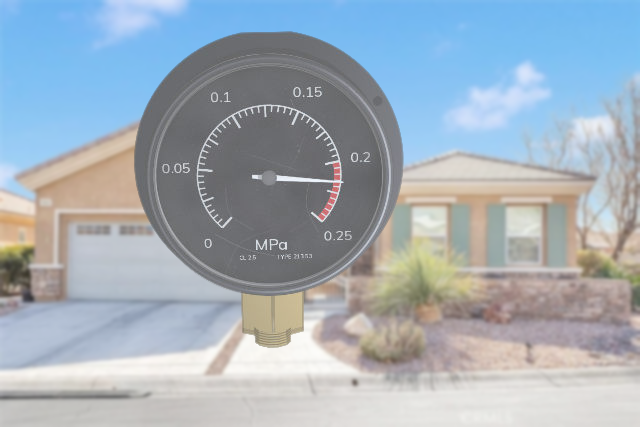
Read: 0.215 (MPa)
